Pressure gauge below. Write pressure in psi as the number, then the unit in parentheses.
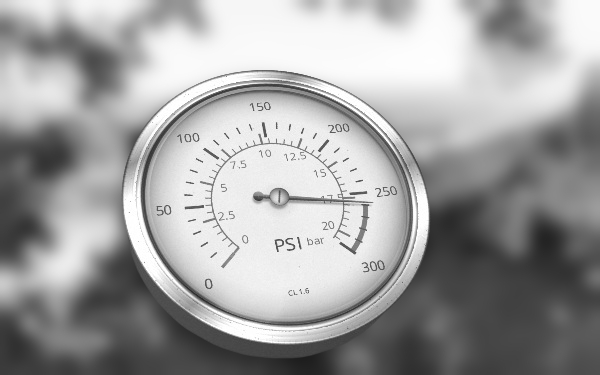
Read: 260 (psi)
